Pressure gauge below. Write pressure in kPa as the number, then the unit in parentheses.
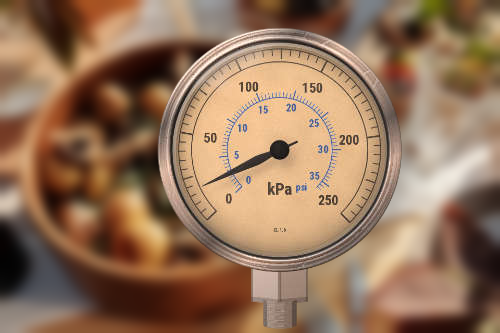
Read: 17.5 (kPa)
